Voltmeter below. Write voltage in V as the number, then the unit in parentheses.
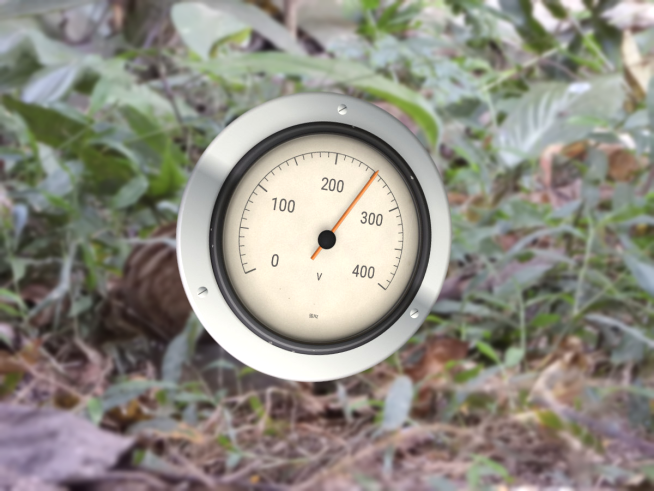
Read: 250 (V)
